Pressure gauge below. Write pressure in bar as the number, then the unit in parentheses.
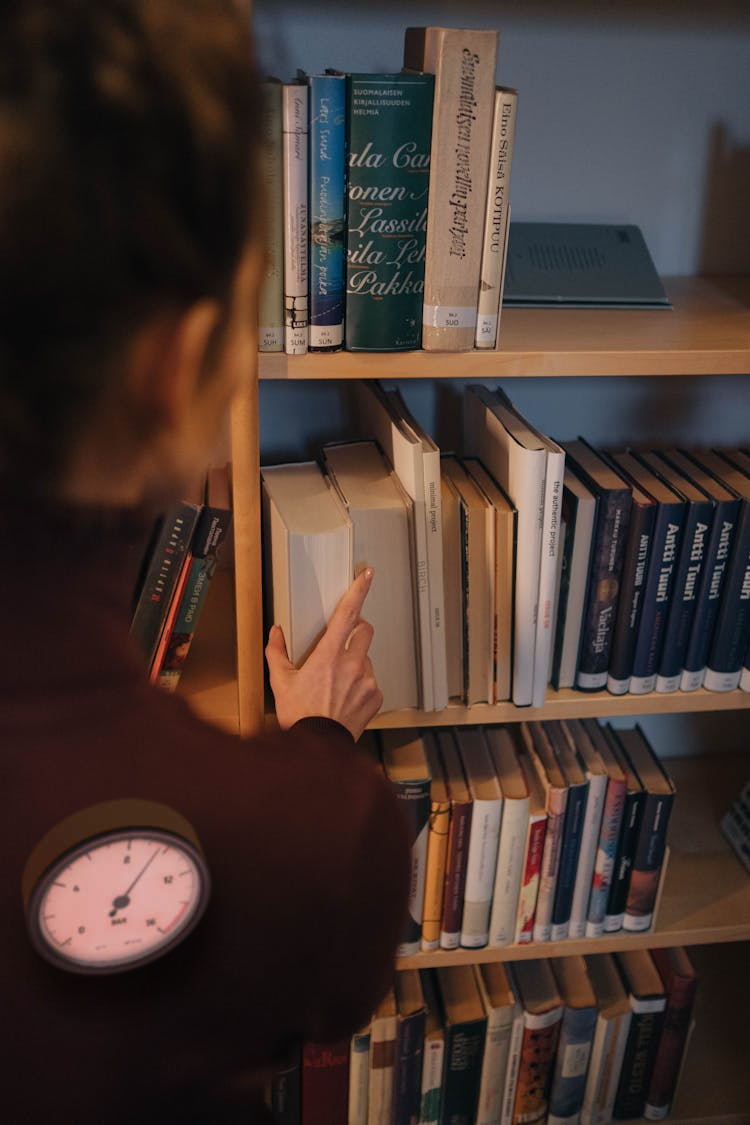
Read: 9.5 (bar)
